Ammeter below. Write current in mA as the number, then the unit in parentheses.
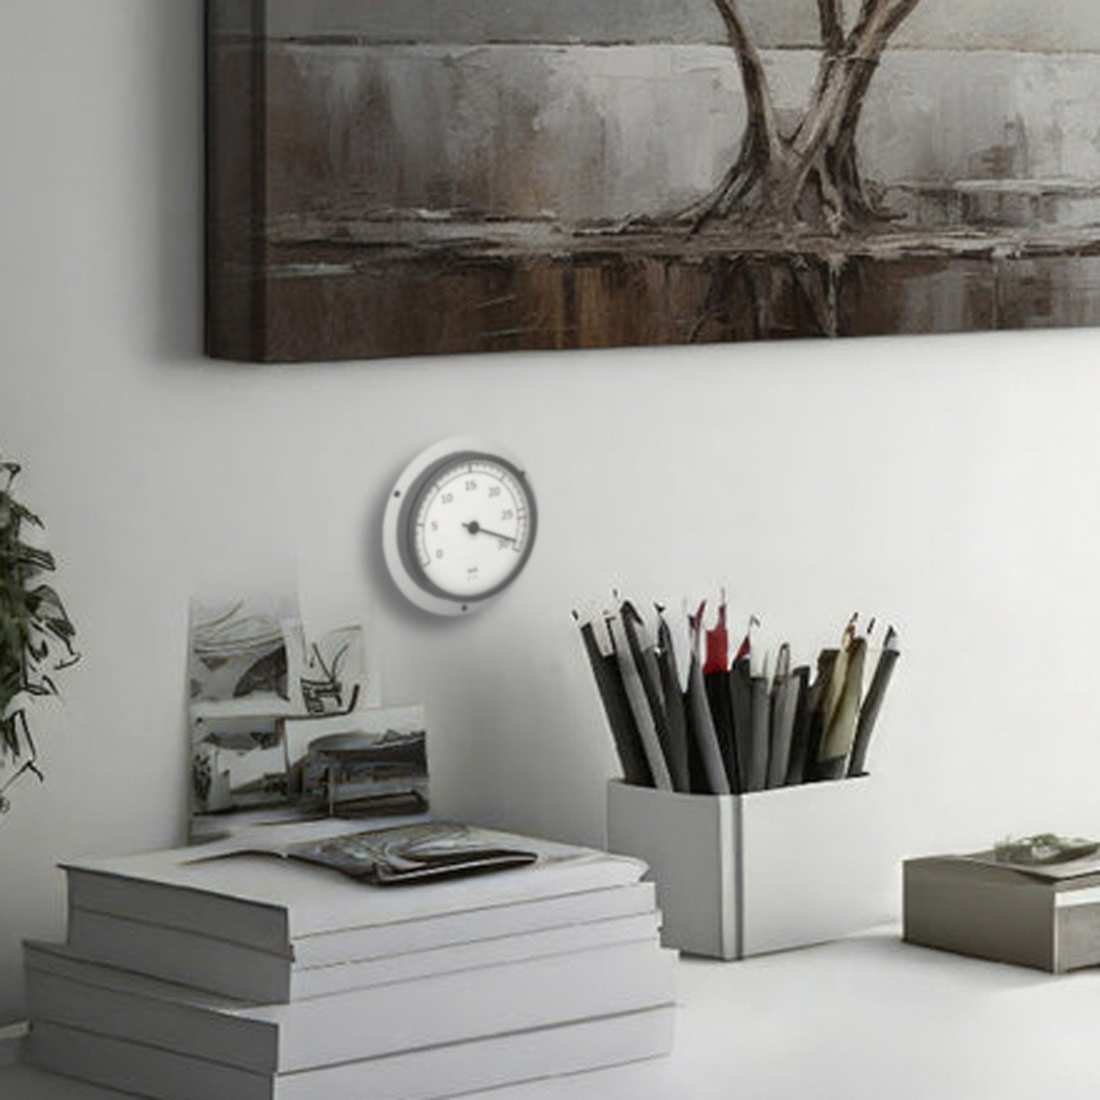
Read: 29 (mA)
